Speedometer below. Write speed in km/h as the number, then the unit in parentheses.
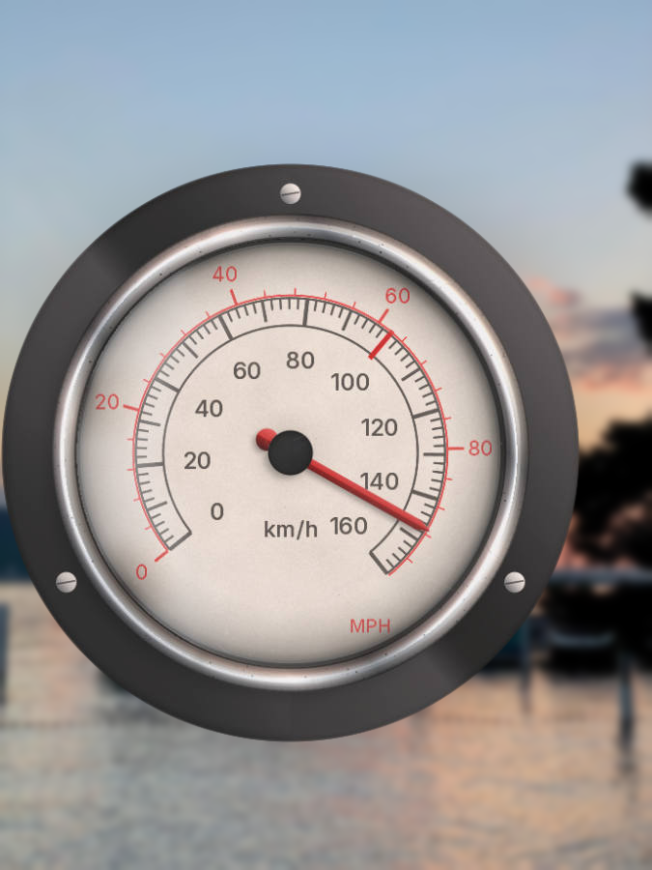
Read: 147 (km/h)
